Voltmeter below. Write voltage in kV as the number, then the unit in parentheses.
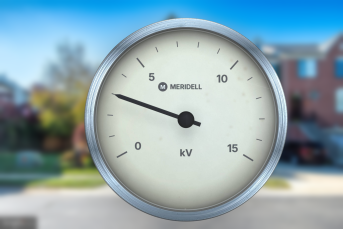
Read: 3 (kV)
